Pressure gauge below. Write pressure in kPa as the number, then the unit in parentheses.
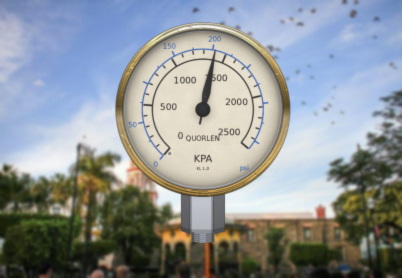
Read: 1400 (kPa)
